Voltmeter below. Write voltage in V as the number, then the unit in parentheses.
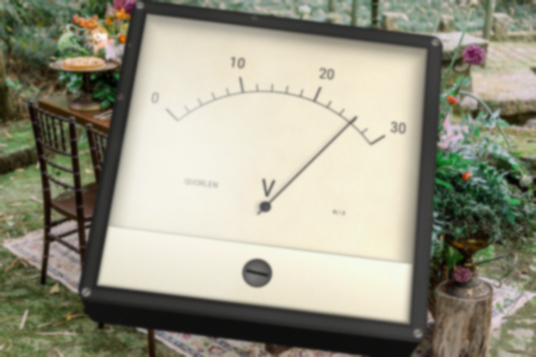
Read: 26 (V)
